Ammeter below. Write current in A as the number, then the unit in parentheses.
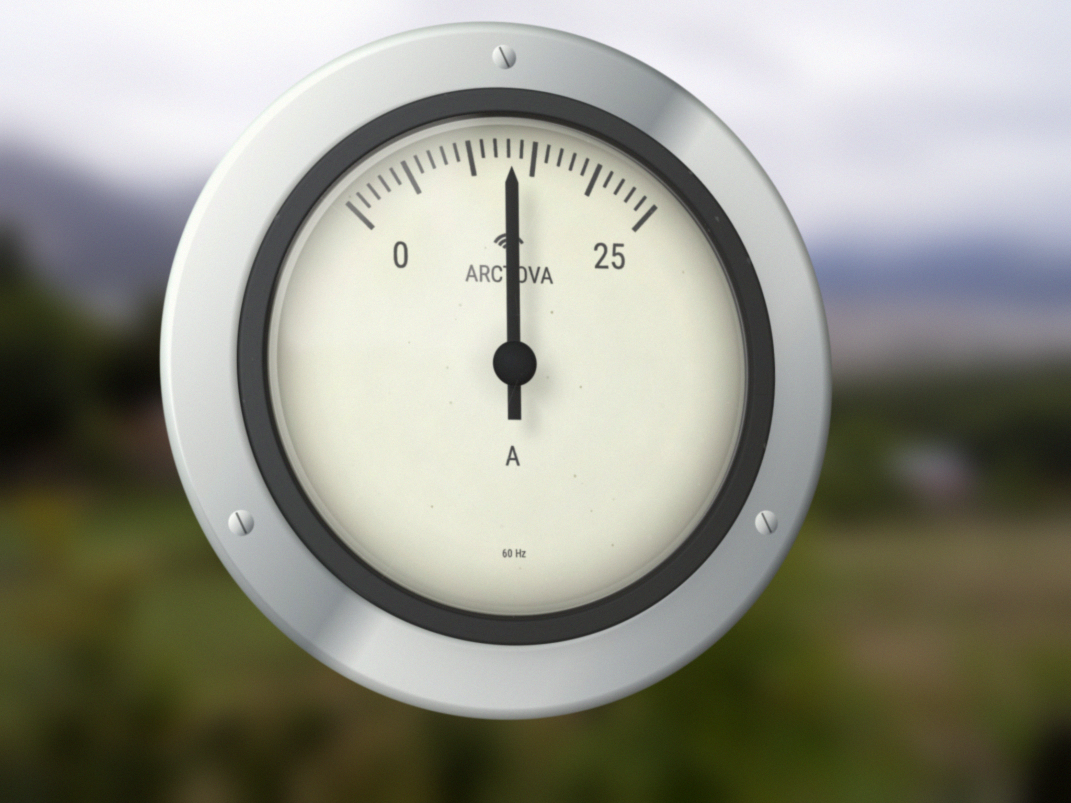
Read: 13 (A)
